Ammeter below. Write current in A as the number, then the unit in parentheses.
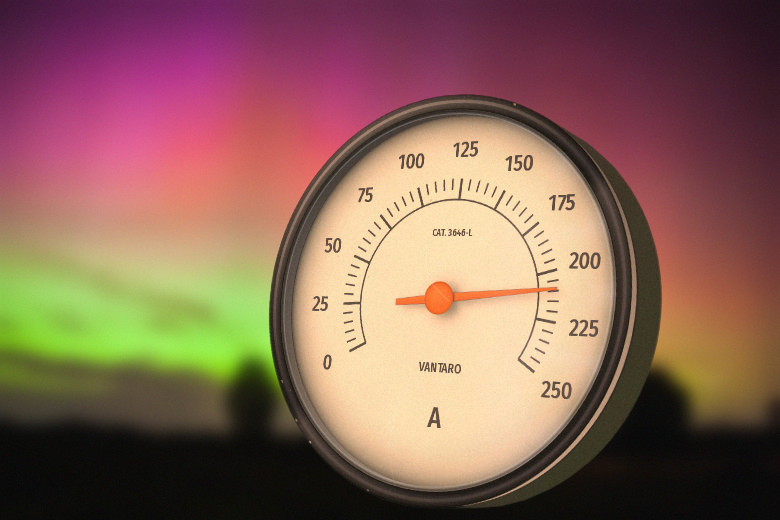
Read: 210 (A)
